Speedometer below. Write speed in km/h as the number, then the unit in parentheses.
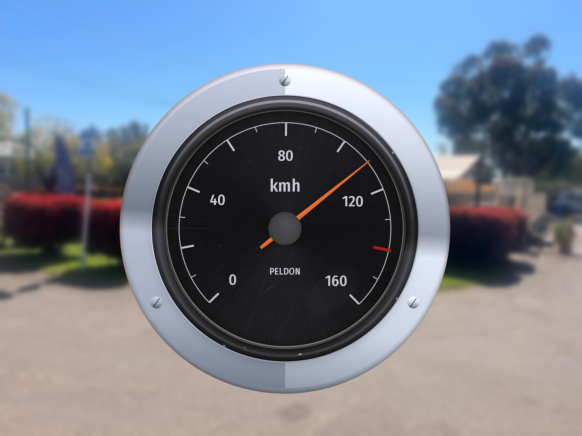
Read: 110 (km/h)
